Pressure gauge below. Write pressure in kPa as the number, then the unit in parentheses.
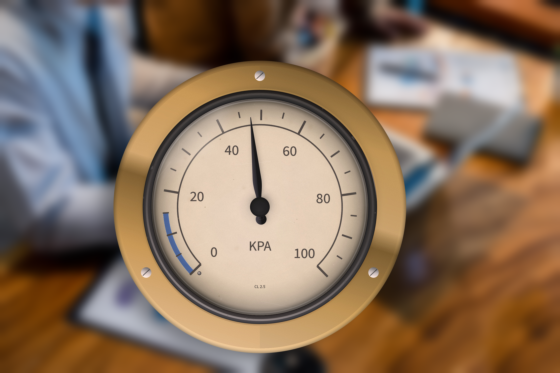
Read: 47.5 (kPa)
